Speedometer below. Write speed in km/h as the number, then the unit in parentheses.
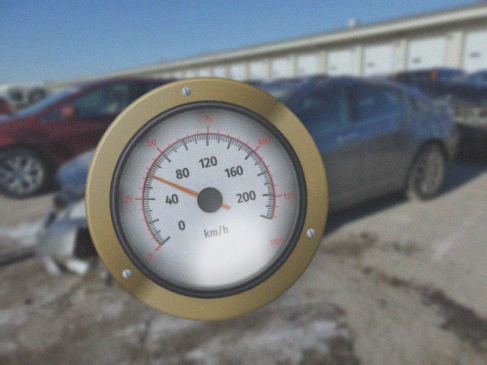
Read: 60 (km/h)
